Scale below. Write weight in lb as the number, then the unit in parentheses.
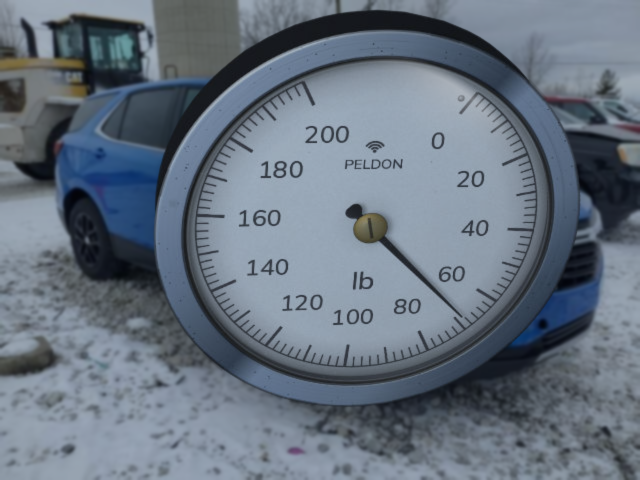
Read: 68 (lb)
